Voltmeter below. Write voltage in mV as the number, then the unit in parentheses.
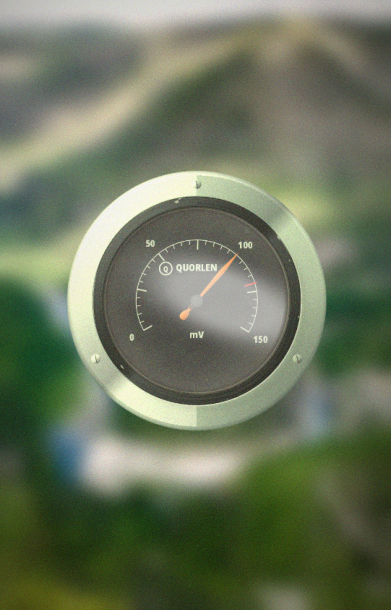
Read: 100 (mV)
